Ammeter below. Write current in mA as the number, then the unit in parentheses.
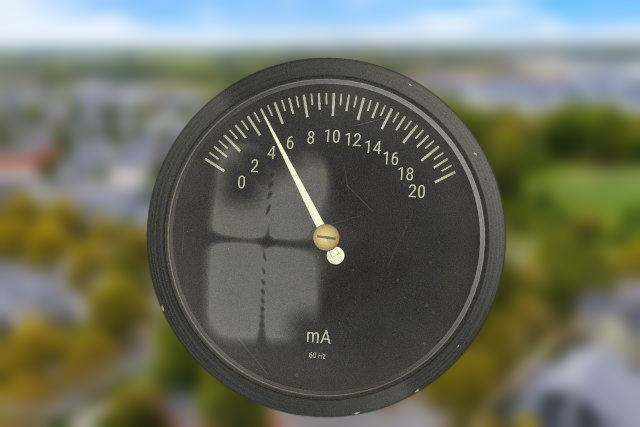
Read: 5 (mA)
